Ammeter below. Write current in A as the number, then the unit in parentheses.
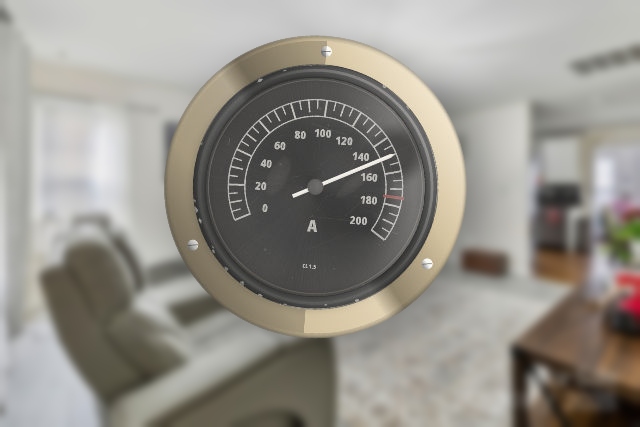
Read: 150 (A)
